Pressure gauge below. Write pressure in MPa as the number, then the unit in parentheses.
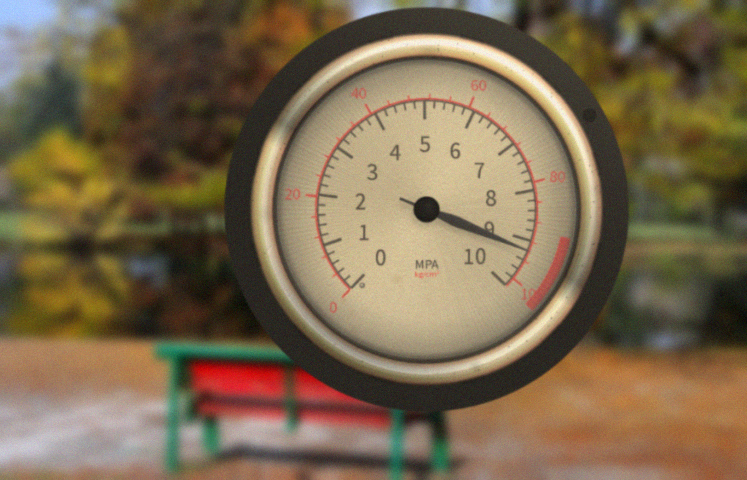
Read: 9.2 (MPa)
